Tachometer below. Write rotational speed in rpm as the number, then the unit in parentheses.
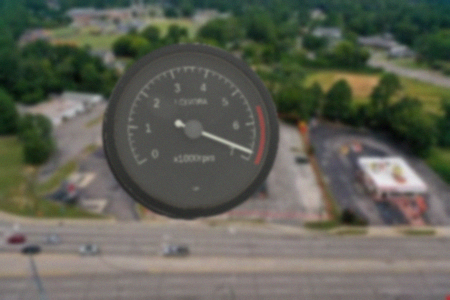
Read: 6800 (rpm)
